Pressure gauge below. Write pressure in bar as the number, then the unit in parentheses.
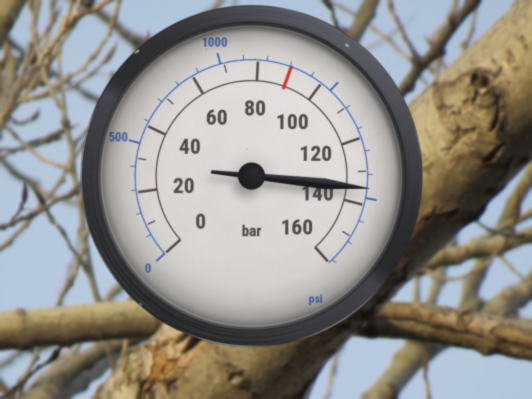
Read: 135 (bar)
